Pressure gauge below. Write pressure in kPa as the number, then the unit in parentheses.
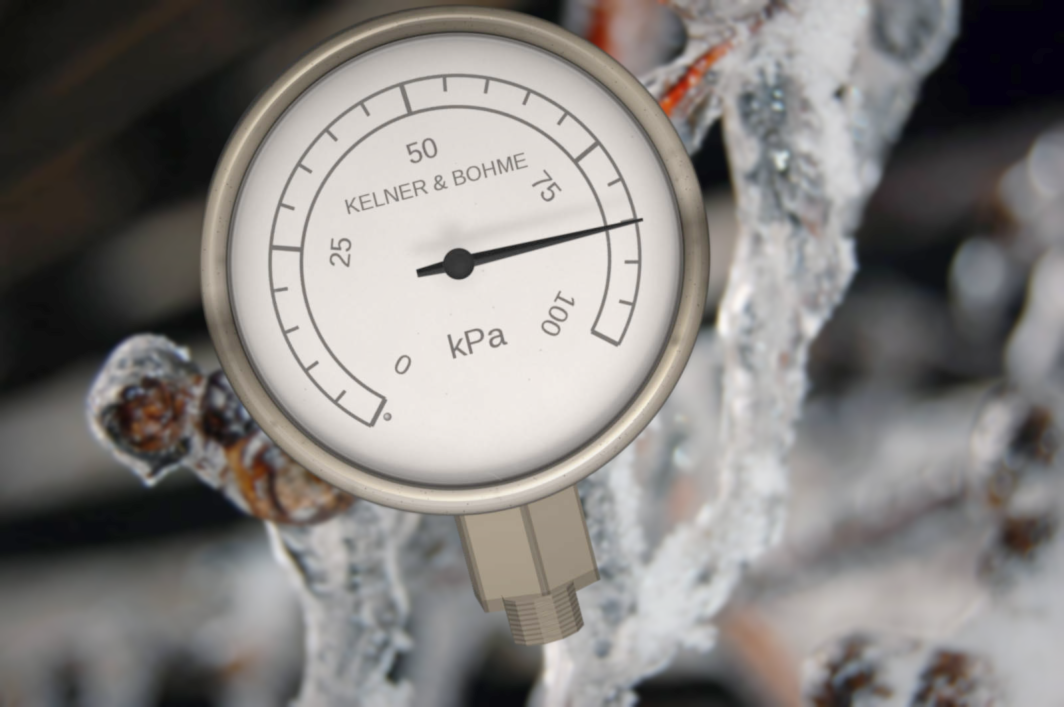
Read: 85 (kPa)
